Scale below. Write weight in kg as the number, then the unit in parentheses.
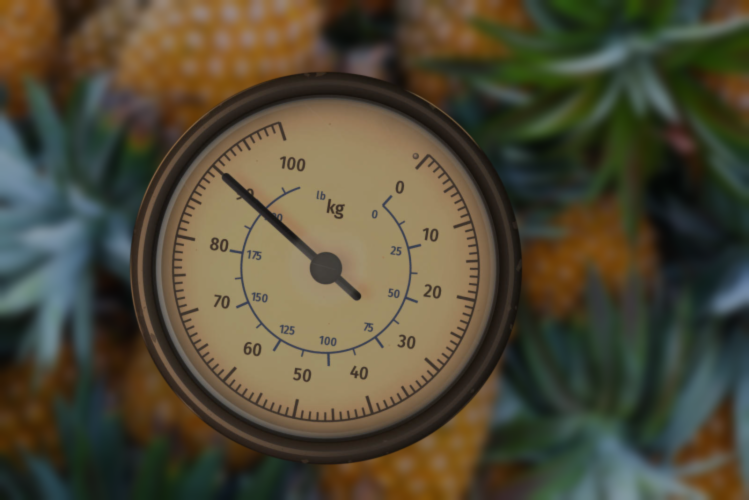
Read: 90 (kg)
